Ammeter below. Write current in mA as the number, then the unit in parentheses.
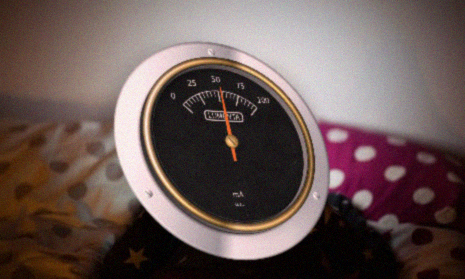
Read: 50 (mA)
